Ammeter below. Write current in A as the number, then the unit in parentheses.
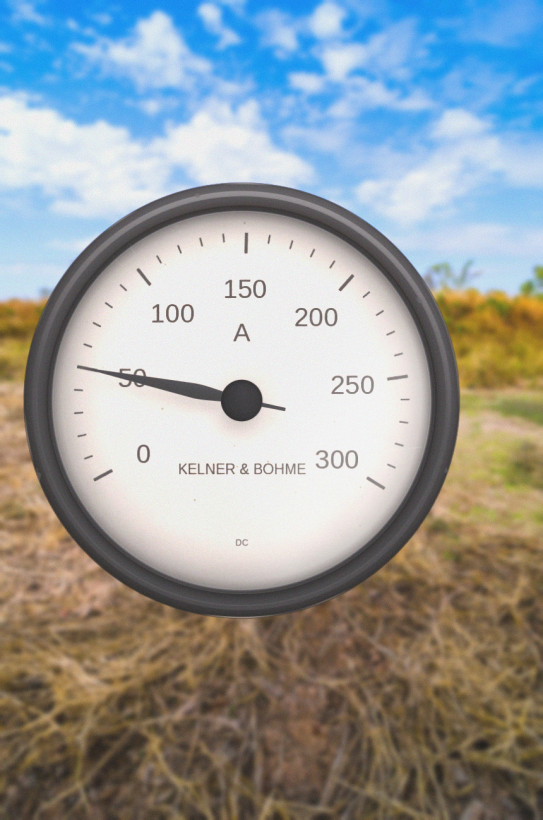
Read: 50 (A)
